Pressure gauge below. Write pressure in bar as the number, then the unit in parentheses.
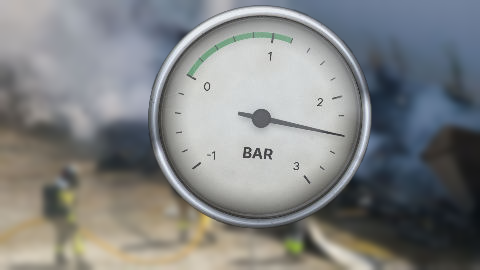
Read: 2.4 (bar)
